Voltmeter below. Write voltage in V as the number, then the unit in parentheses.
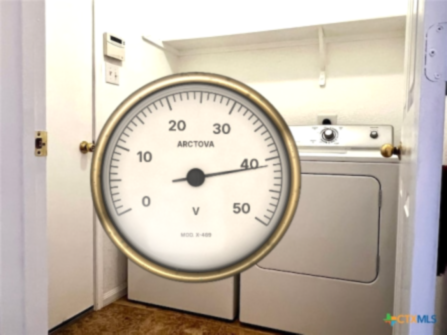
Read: 41 (V)
